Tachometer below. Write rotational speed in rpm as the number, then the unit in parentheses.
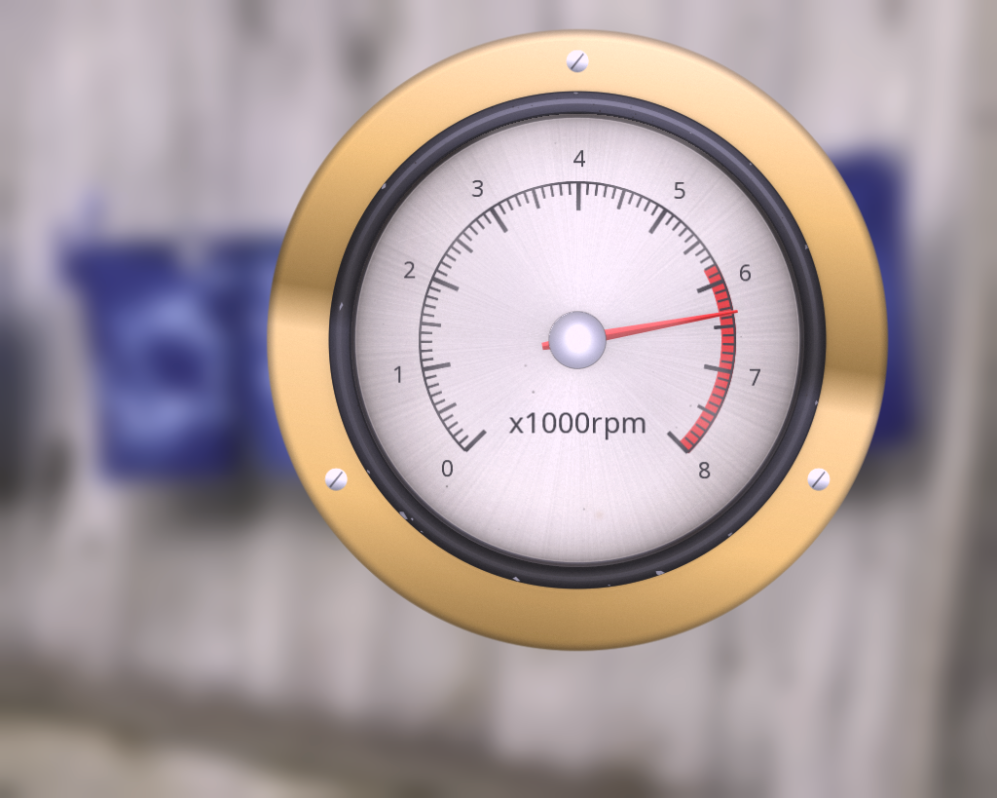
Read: 6350 (rpm)
